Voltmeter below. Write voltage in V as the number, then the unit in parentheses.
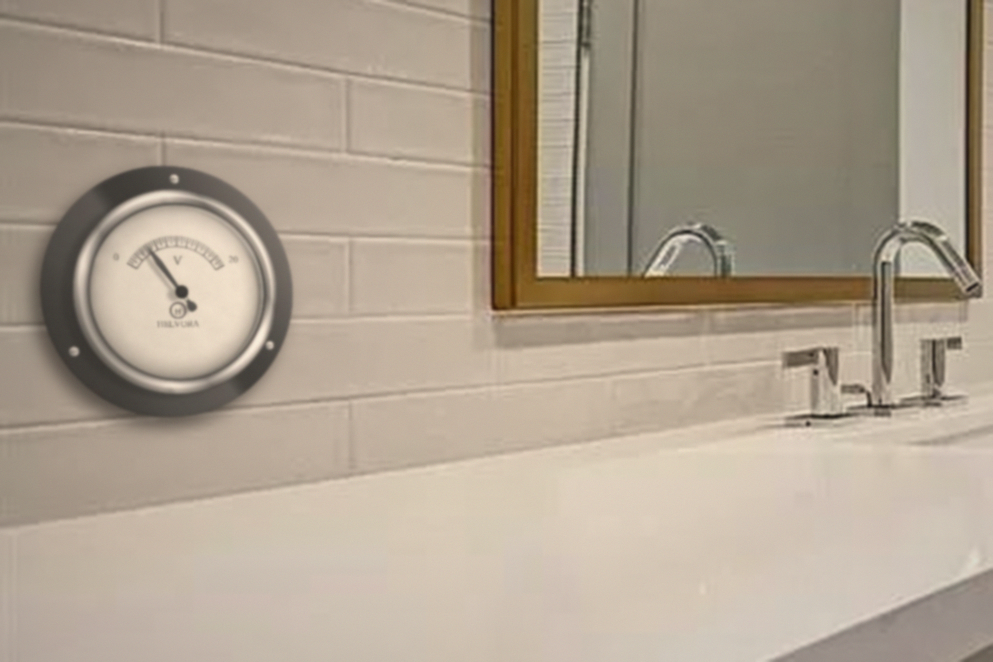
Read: 4 (V)
